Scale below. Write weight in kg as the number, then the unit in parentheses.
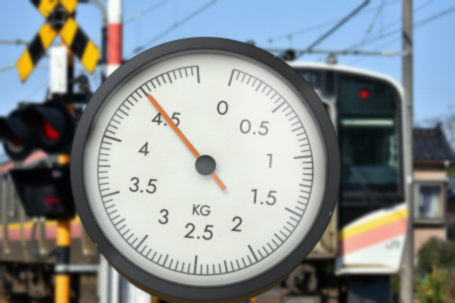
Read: 4.5 (kg)
